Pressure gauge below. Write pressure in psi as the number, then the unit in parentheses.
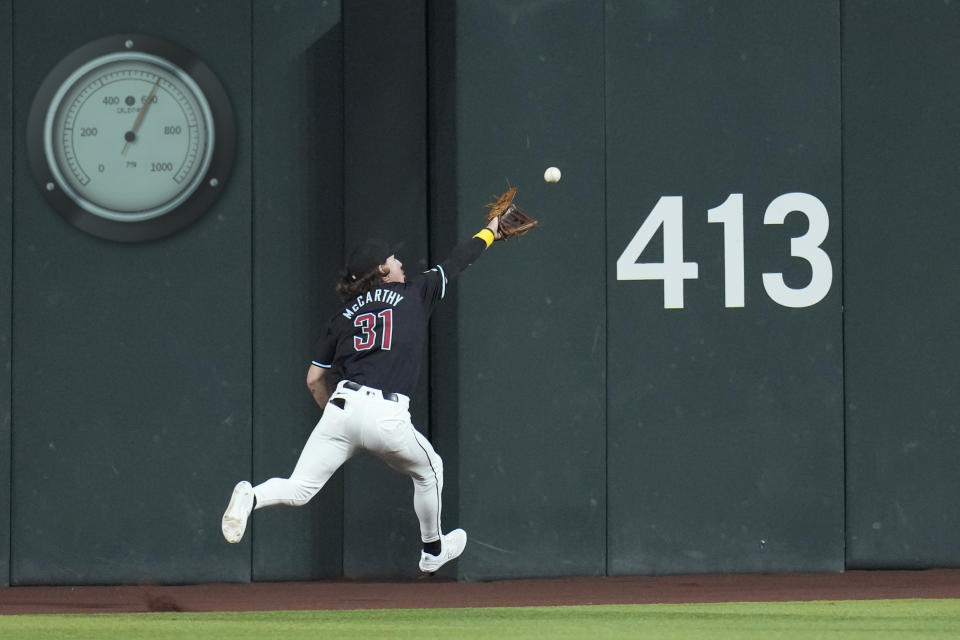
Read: 600 (psi)
